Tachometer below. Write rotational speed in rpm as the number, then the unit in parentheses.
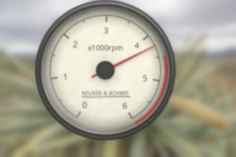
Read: 4250 (rpm)
